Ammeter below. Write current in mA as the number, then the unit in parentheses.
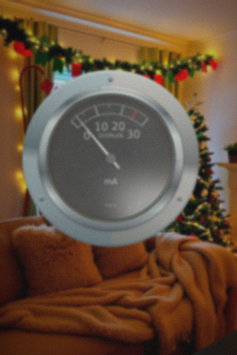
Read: 2.5 (mA)
